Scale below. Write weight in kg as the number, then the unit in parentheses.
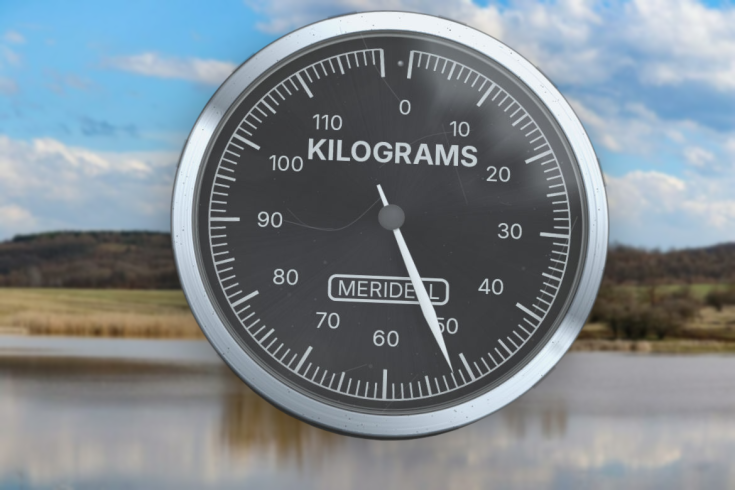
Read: 52 (kg)
